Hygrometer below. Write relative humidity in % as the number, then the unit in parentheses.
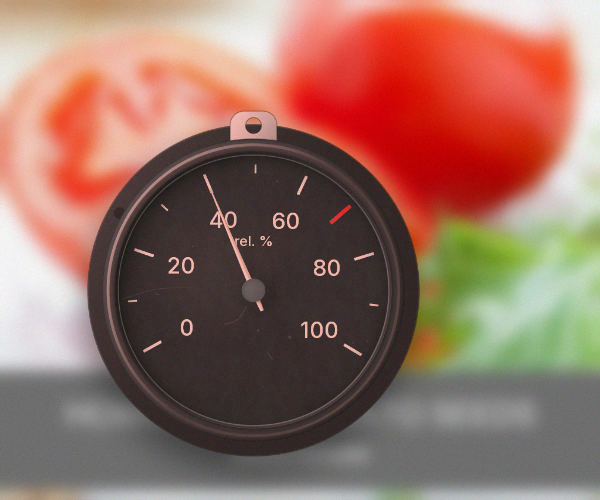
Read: 40 (%)
